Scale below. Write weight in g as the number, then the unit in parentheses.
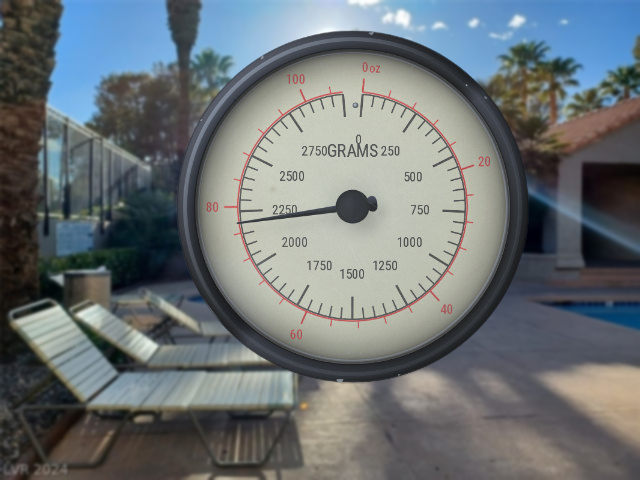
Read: 2200 (g)
